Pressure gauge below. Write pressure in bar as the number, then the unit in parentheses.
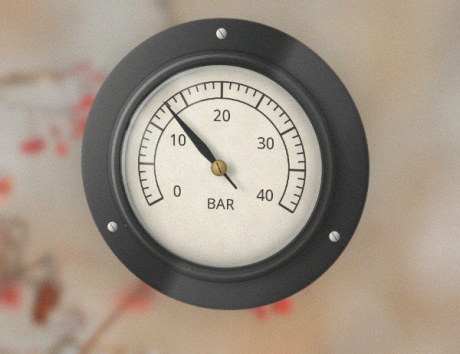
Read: 13 (bar)
